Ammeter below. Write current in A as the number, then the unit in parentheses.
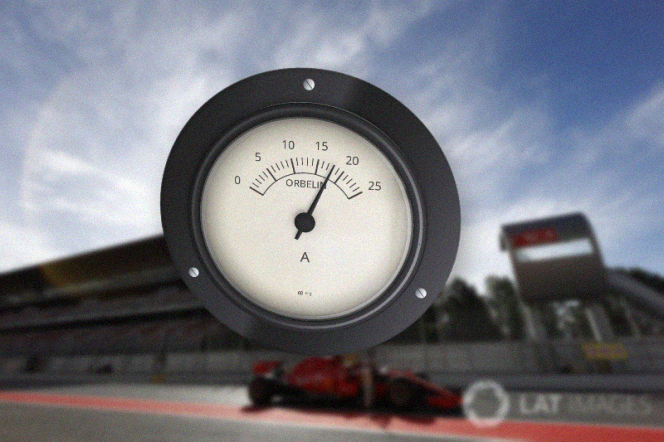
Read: 18 (A)
